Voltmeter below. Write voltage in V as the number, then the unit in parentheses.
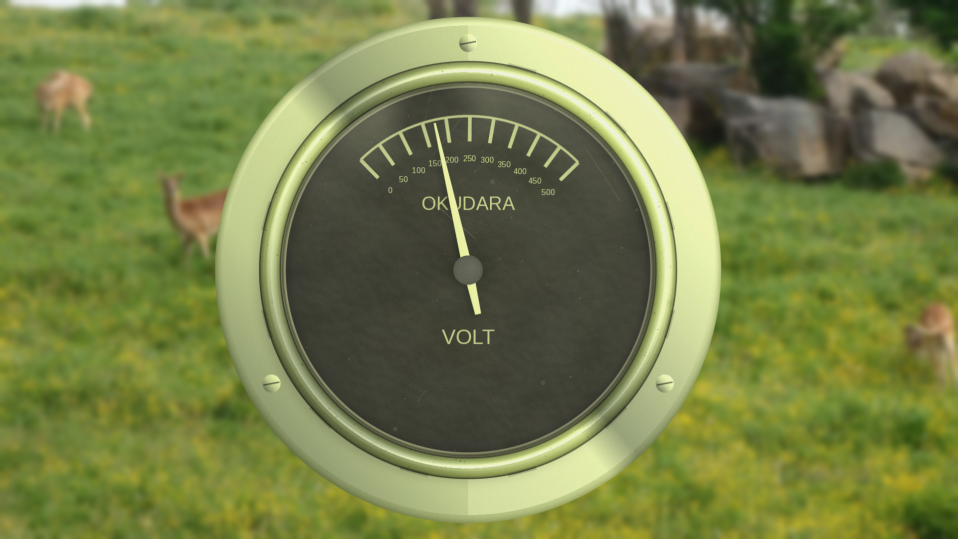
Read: 175 (V)
